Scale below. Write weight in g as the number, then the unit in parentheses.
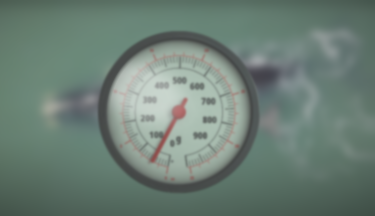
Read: 50 (g)
